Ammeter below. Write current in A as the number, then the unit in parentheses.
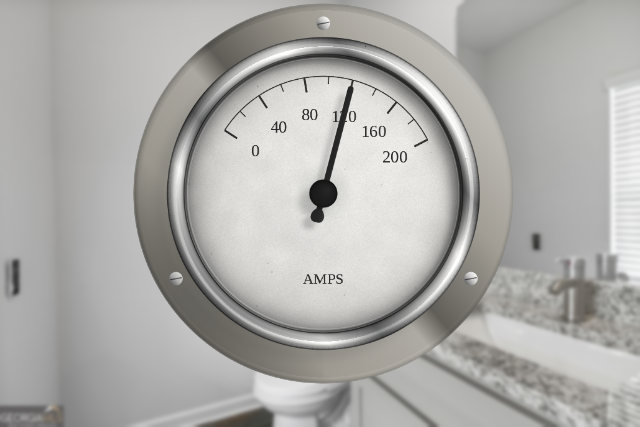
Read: 120 (A)
